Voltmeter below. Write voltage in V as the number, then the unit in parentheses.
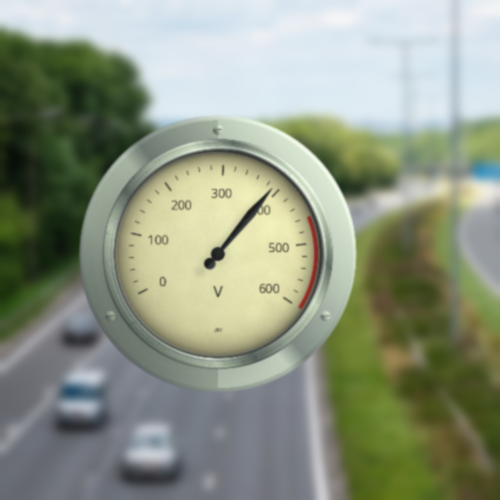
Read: 390 (V)
